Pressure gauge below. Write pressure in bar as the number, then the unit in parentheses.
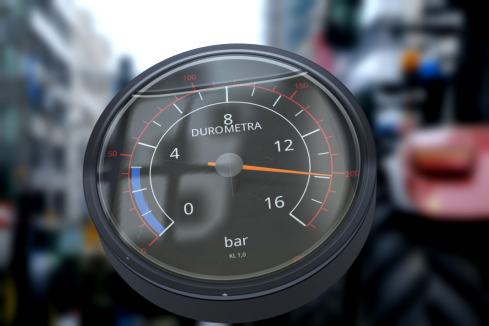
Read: 14 (bar)
